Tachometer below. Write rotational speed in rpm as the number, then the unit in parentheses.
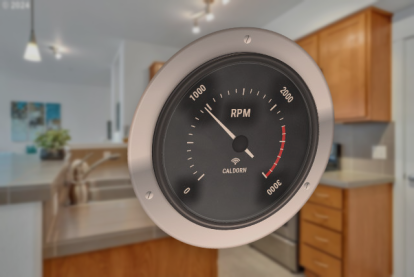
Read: 950 (rpm)
